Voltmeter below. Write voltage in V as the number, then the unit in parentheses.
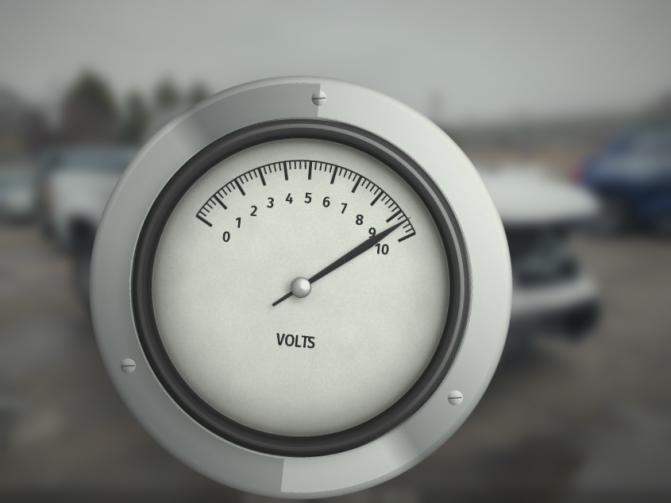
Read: 9.4 (V)
